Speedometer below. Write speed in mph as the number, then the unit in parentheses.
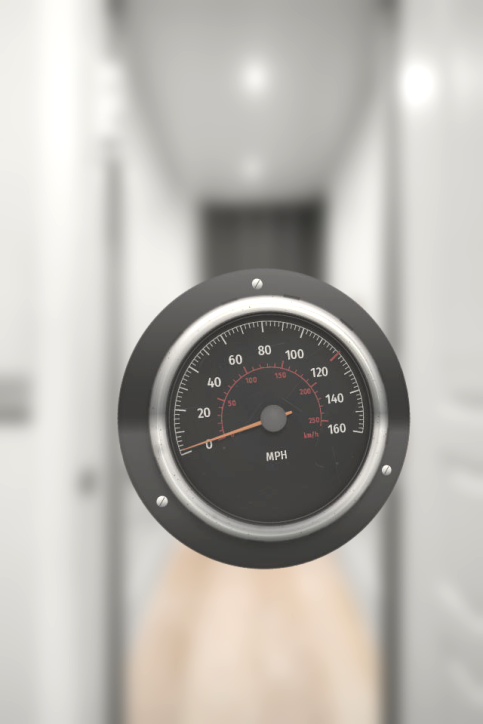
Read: 2 (mph)
